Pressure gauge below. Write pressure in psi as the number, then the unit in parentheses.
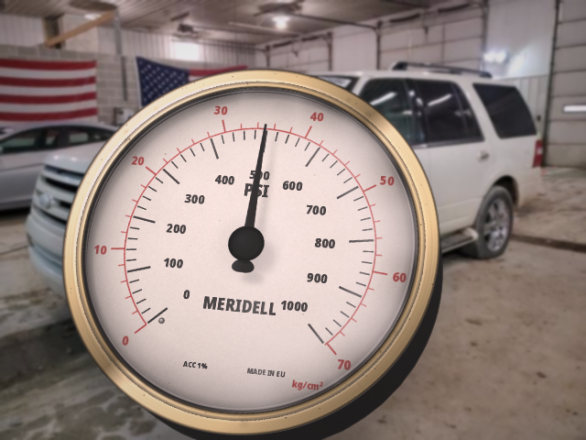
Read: 500 (psi)
